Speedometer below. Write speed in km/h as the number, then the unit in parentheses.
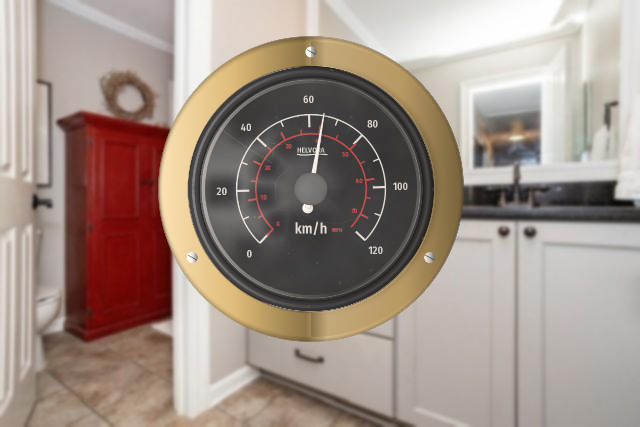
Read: 65 (km/h)
